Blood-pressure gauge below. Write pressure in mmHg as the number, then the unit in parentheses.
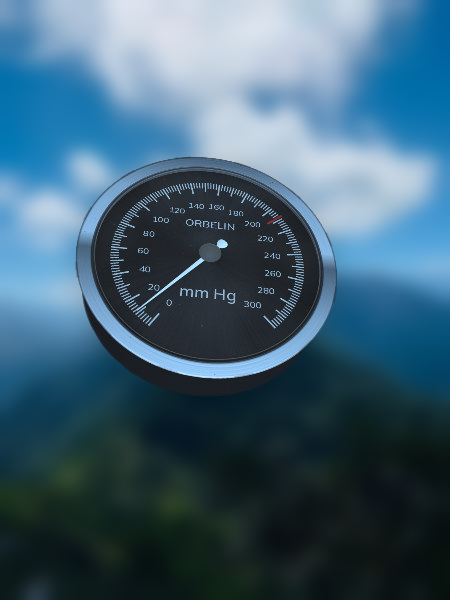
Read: 10 (mmHg)
